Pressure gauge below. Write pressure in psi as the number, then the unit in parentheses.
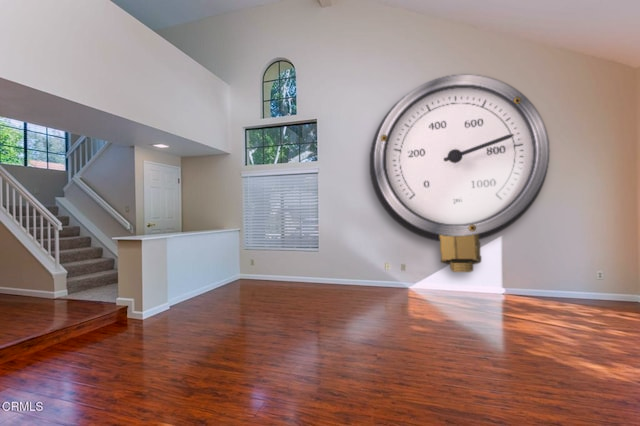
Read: 760 (psi)
